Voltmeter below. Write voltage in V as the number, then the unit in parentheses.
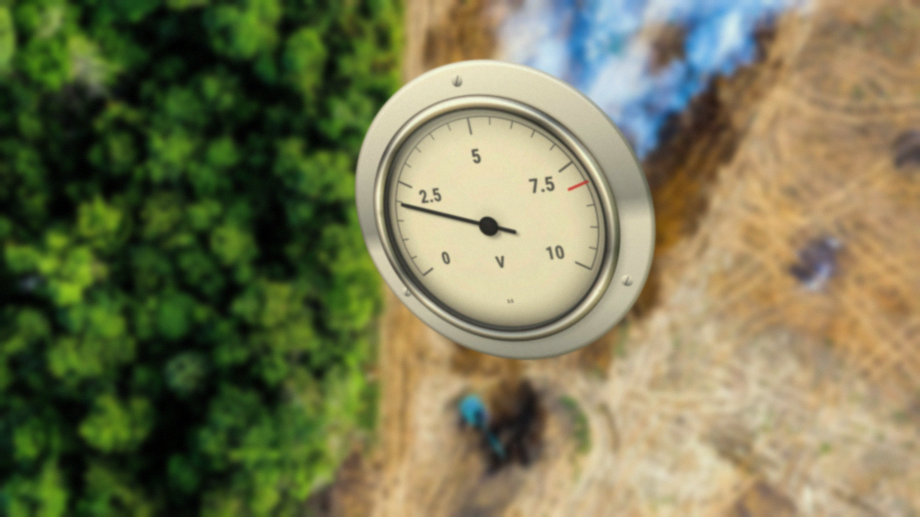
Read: 2 (V)
